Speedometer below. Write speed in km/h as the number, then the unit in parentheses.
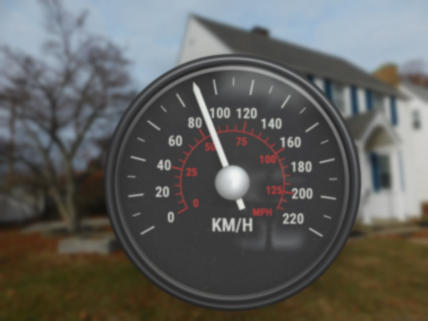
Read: 90 (km/h)
